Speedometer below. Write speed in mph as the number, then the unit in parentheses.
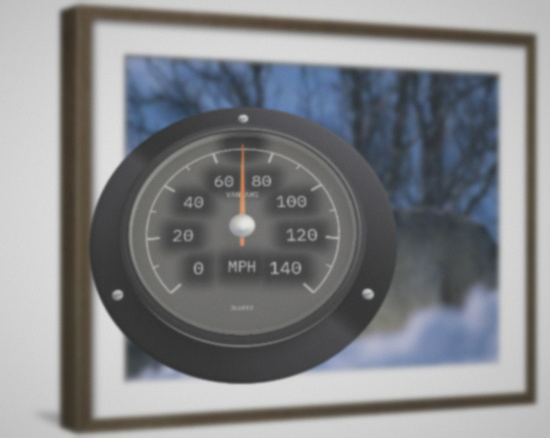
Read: 70 (mph)
